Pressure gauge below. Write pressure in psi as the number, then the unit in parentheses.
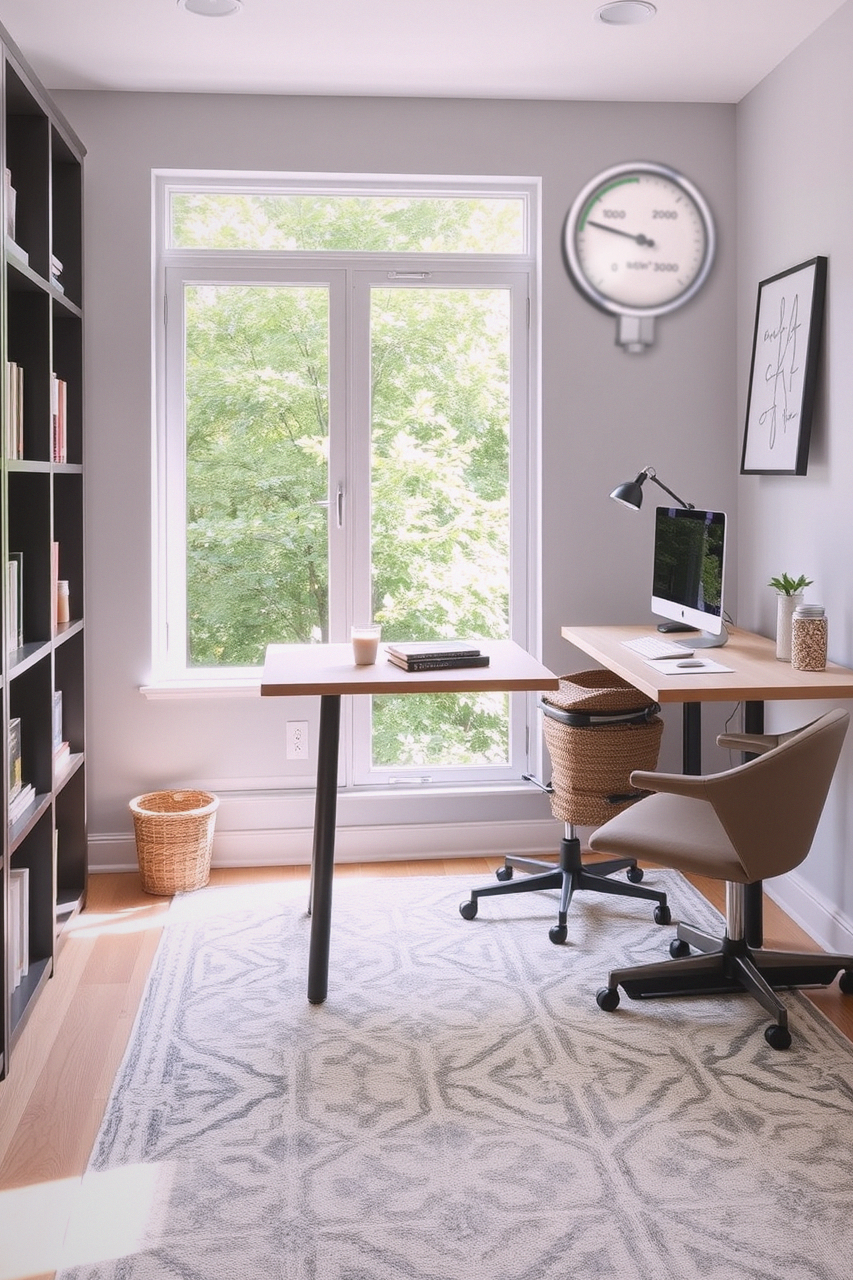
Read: 700 (psi)
